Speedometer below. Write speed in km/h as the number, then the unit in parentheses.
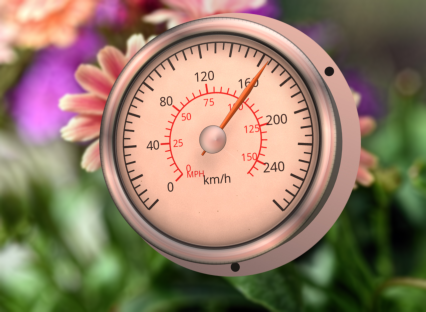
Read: 165 (km/h)
